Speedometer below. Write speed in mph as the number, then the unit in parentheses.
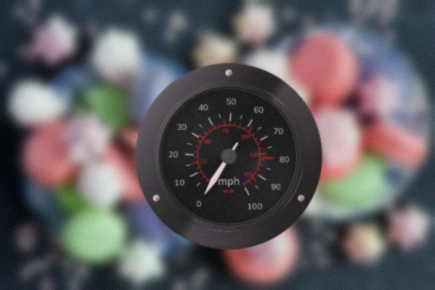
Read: 0 (mph)
